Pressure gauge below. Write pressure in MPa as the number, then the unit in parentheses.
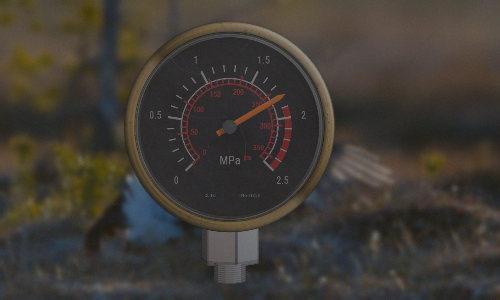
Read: 1.8 (MPa)
